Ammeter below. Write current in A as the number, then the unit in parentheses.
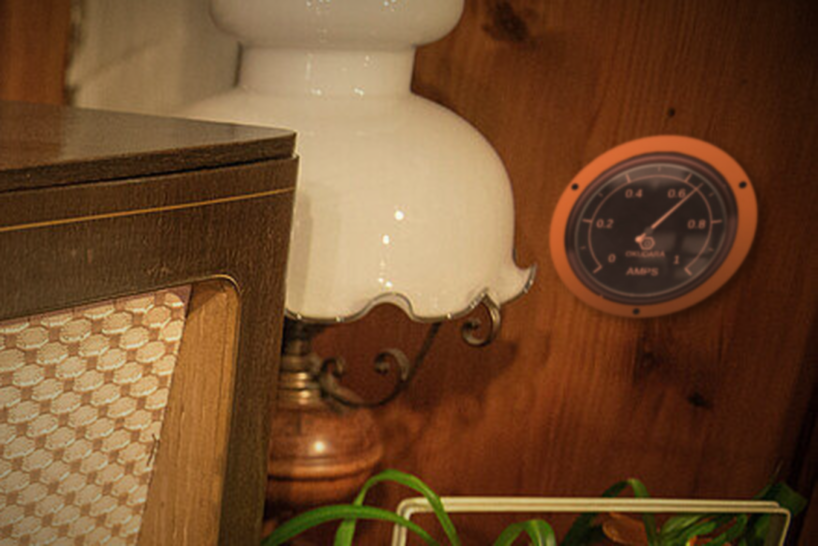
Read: 0.65 (A)
